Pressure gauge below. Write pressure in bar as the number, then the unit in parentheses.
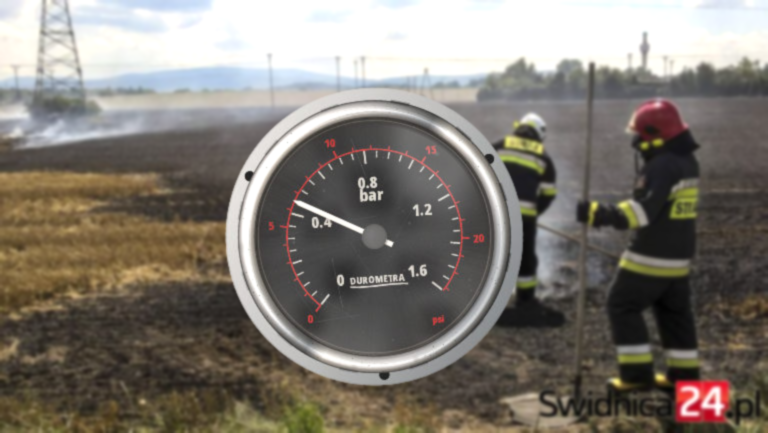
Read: 0.45 (bar)
